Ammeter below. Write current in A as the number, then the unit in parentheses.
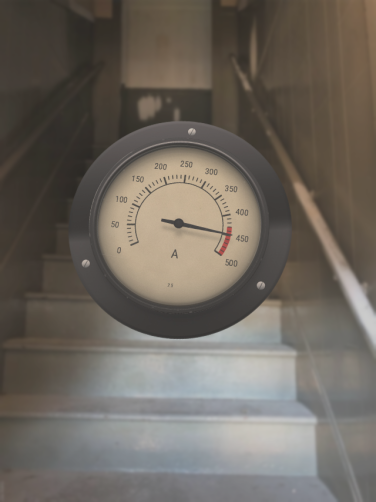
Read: 450 (A)
